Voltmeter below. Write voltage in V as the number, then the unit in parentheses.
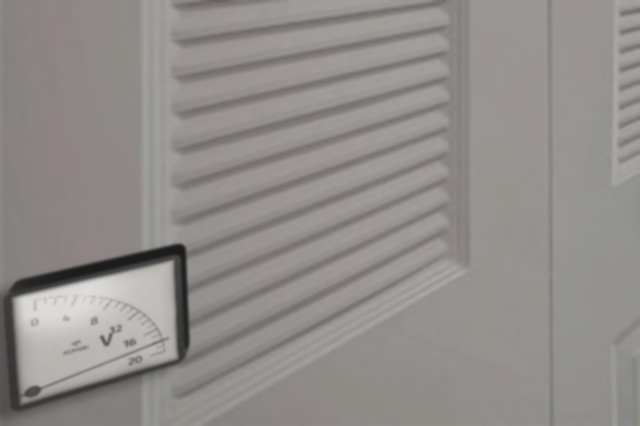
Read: 18 (V)
